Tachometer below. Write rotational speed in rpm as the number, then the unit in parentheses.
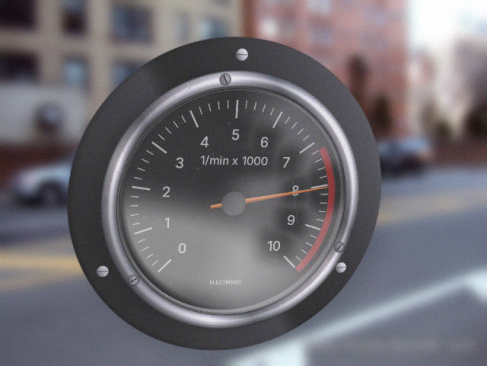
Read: 8000 (rpm)
